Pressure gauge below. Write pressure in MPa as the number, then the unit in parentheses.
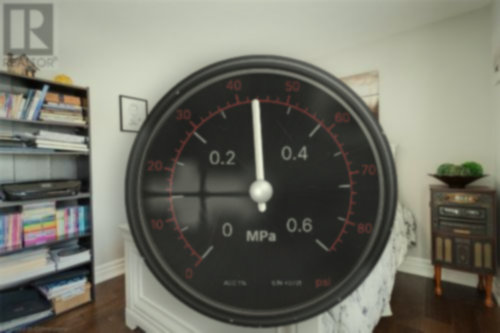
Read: 0.3 (MPa)
